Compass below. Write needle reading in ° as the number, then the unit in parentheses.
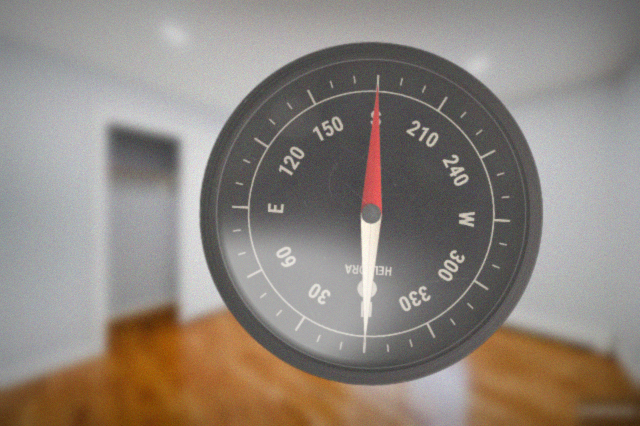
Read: 180 (°)
